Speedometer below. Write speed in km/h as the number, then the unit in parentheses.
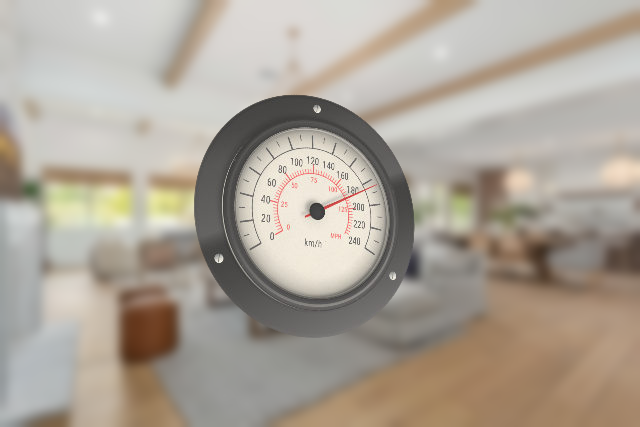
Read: 185 (km/h)
